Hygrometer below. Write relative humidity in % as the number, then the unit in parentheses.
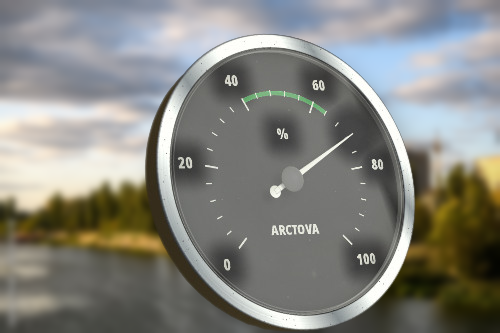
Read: 72 (%)
